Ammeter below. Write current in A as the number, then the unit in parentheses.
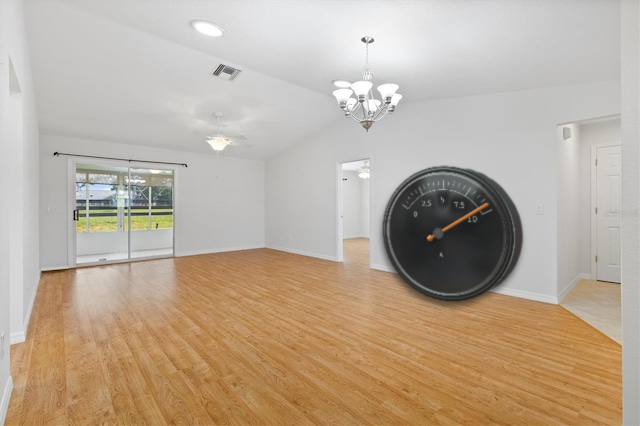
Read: 9.5 (A)
